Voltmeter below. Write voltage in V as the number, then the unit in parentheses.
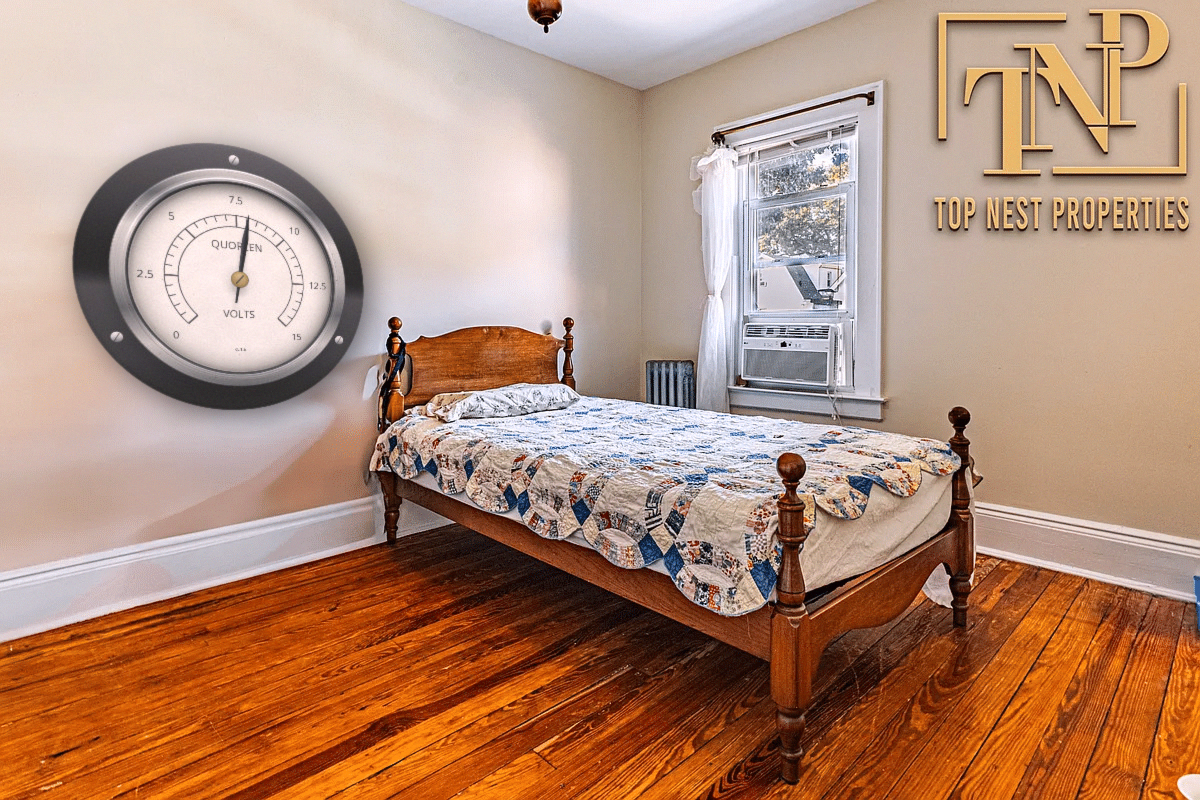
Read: 8 (V)
